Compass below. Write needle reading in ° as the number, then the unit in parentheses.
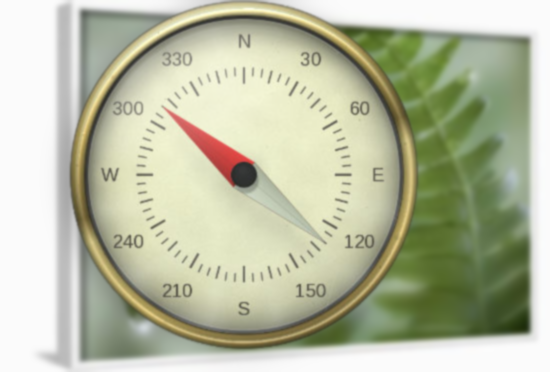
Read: 310 (°)
